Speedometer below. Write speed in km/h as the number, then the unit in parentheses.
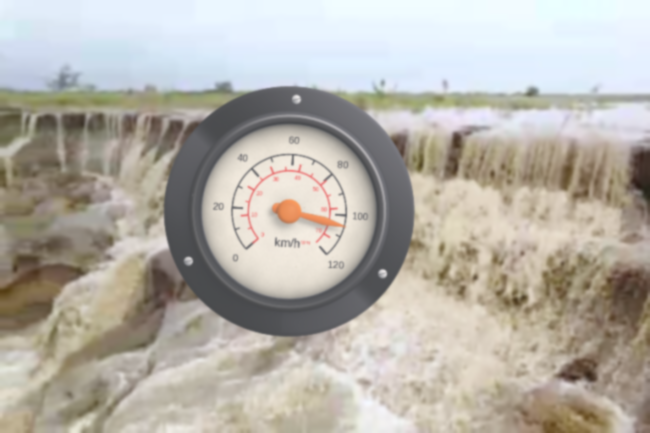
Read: 105 (km/h)
